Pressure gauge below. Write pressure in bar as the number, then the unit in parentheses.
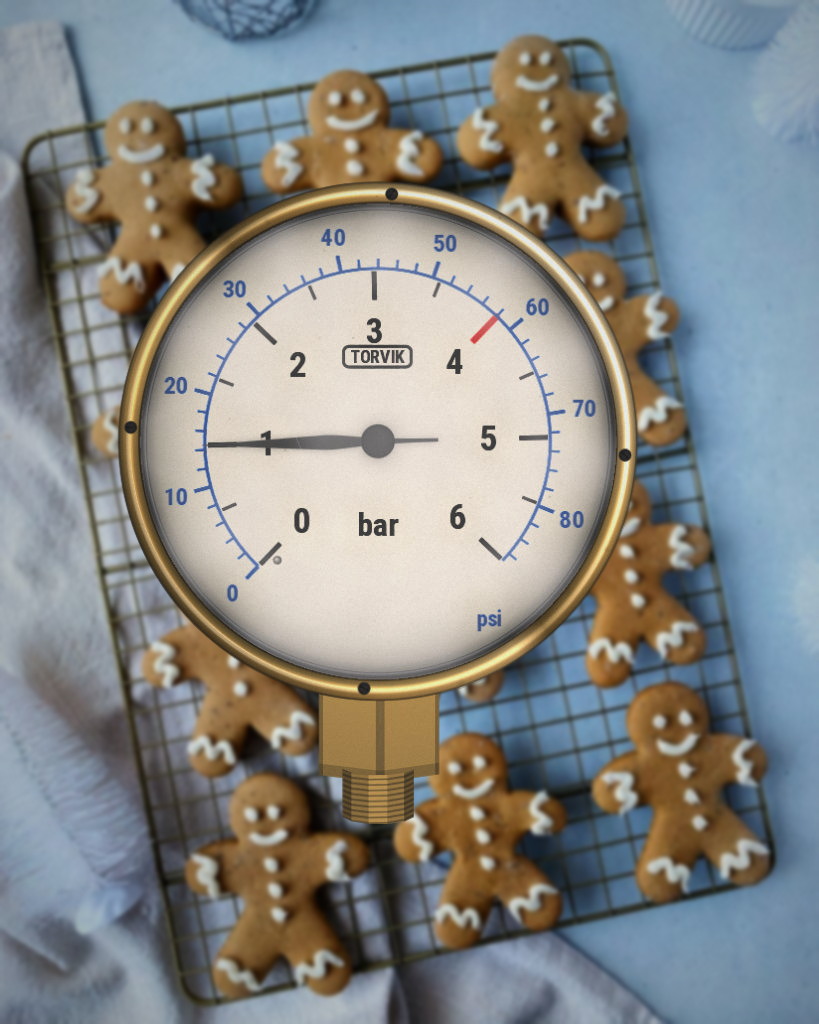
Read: 1 (bar)
